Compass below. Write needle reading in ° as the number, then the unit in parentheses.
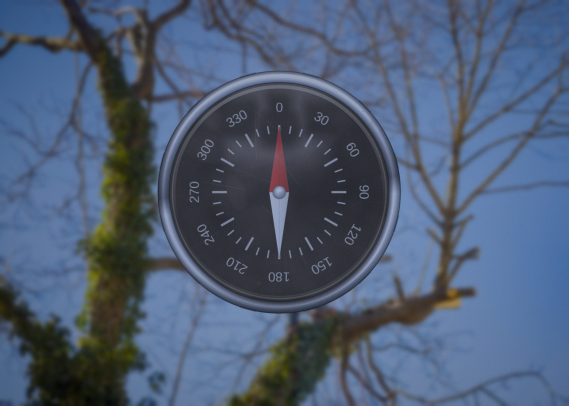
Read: 0 (°)
